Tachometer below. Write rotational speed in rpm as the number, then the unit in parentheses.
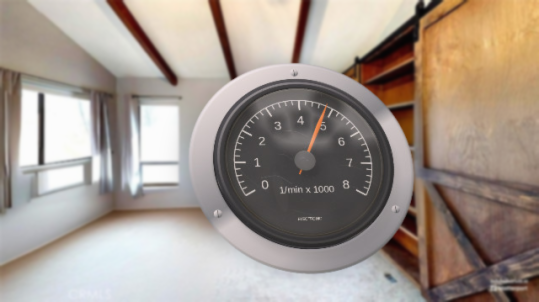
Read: 4800 (rpm)
